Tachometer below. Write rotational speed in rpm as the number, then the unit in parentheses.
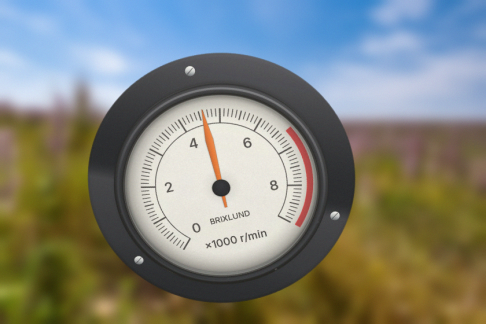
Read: 4600 (rpm)
